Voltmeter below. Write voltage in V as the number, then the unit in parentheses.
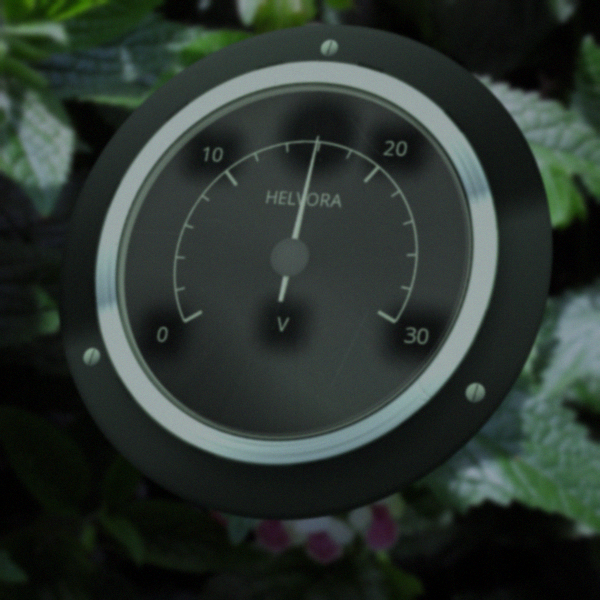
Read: 16 (V)
